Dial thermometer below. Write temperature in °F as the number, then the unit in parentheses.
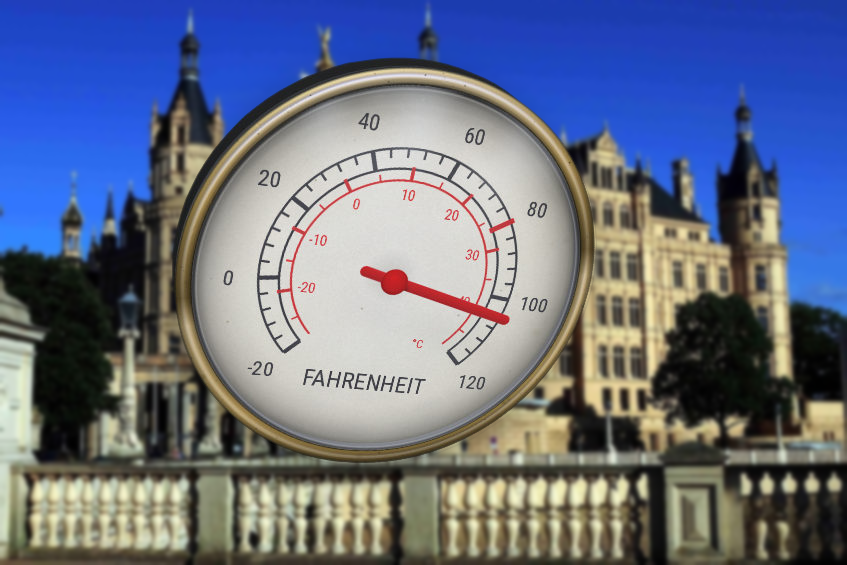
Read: 104 (°F)
